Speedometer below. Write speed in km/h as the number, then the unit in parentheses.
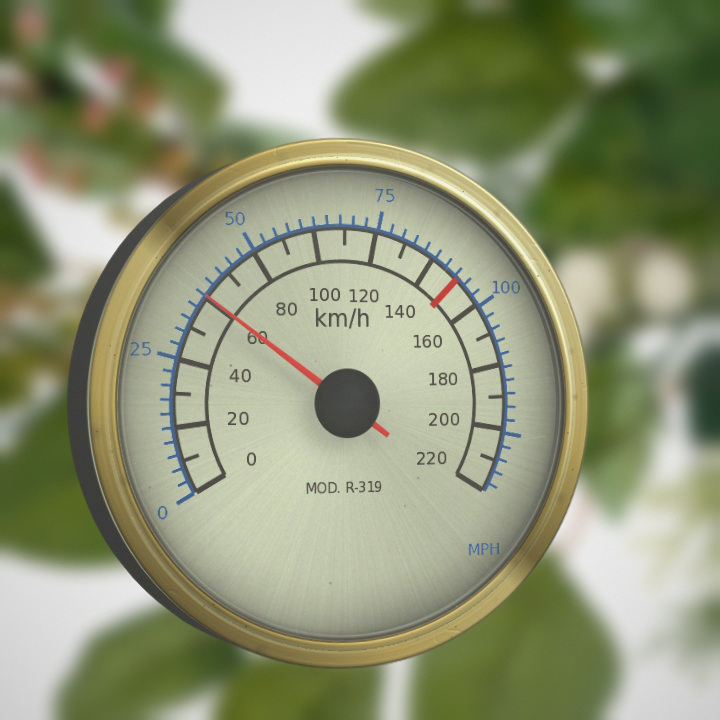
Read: 60 (km/h)
